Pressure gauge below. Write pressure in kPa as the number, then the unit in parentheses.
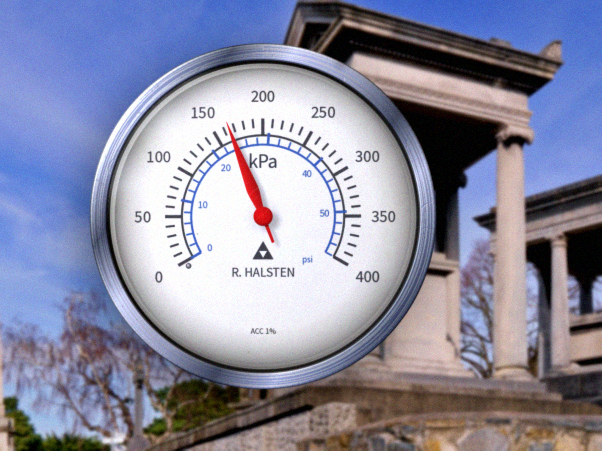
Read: 165 (kPa)
